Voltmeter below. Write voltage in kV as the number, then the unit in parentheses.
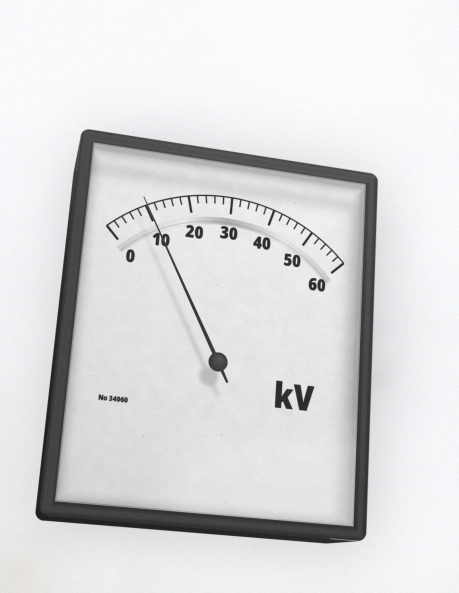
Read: 10 (kV)
